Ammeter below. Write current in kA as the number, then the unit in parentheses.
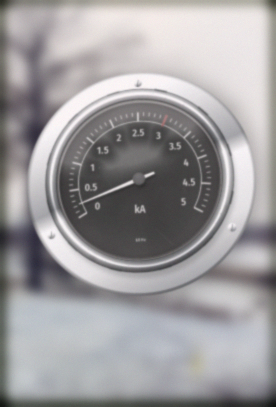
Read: 0.2 (kA)
